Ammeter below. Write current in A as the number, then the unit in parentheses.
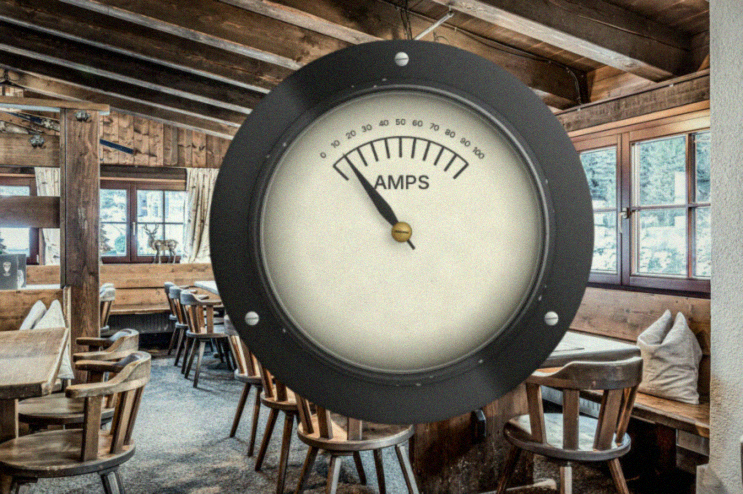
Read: 10 (A)
